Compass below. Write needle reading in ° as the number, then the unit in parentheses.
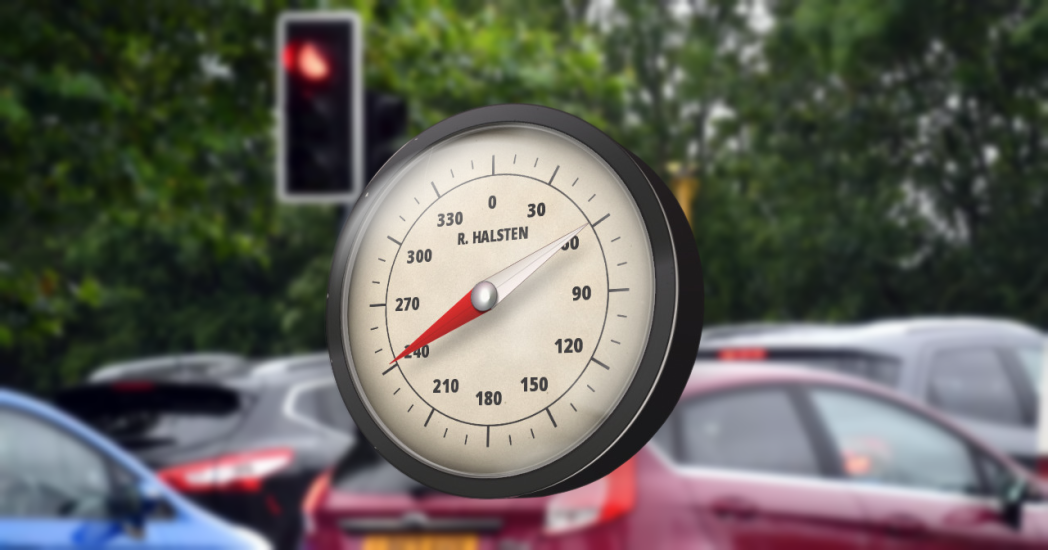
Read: 240 (°)
